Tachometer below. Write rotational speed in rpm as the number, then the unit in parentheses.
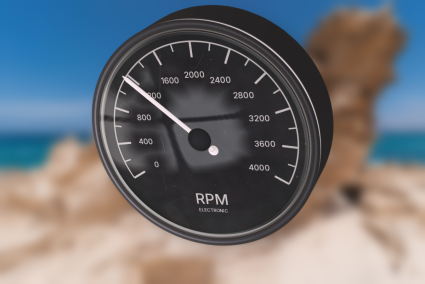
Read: 1200 (rpm)
